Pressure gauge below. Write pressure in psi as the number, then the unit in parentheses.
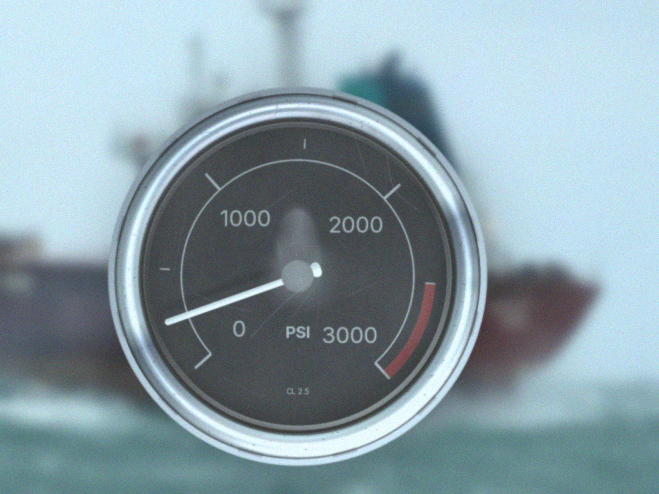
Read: 250 (psi)
